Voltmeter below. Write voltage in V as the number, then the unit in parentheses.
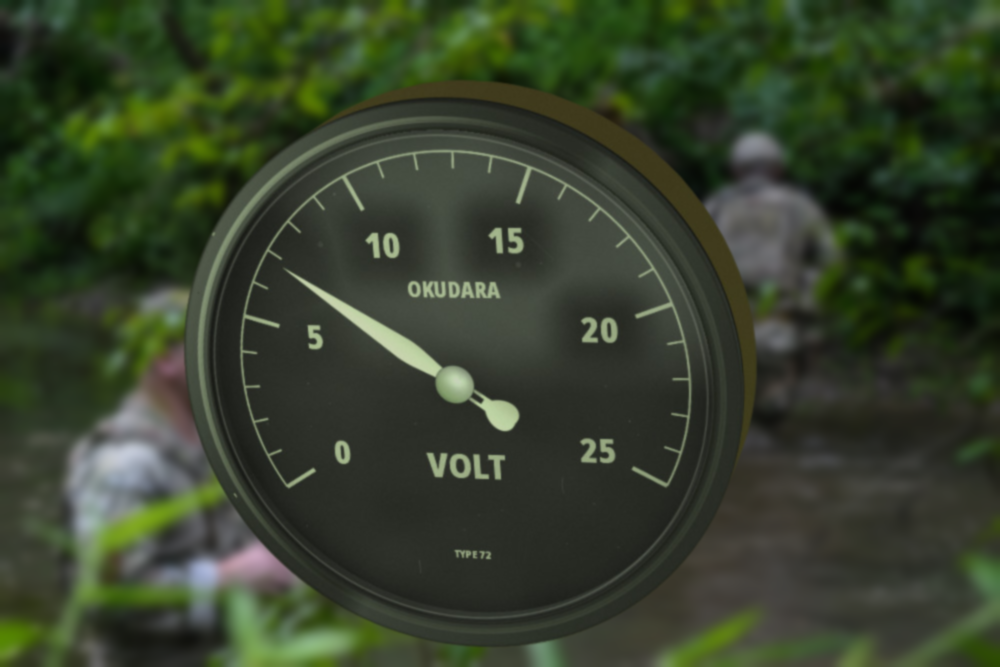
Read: 7 (V)
